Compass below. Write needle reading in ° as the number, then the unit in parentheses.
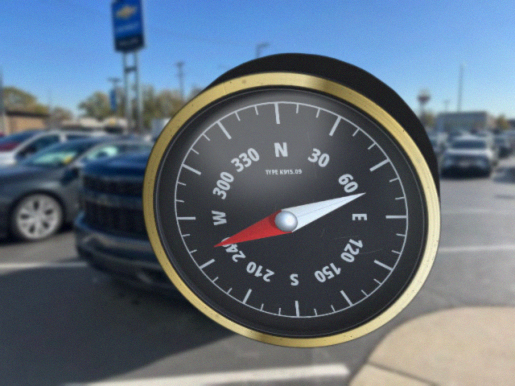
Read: 250 (°)
